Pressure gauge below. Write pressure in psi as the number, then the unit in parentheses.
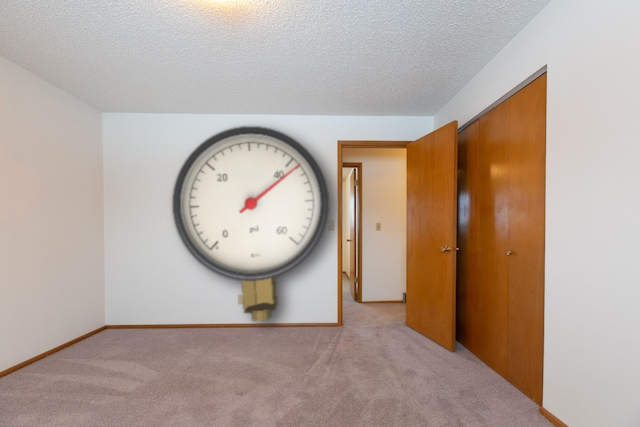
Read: 42 (psi)
